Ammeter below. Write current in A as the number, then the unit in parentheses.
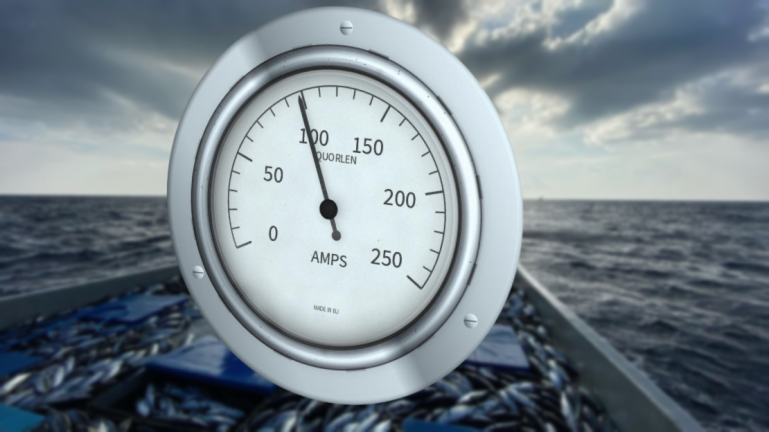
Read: 100 (A)
